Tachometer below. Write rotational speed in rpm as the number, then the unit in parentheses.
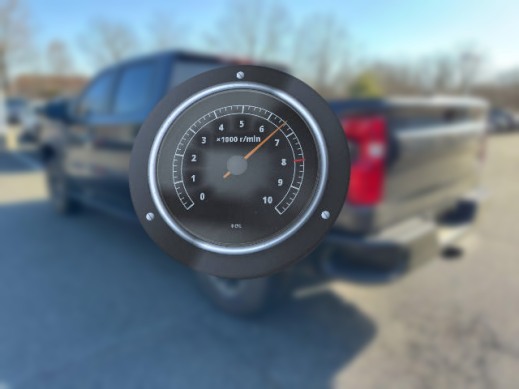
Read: 6600 (rpm)
